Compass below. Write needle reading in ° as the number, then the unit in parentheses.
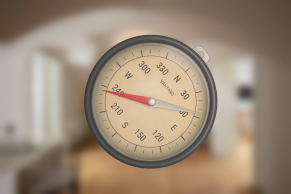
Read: 235 (°)
